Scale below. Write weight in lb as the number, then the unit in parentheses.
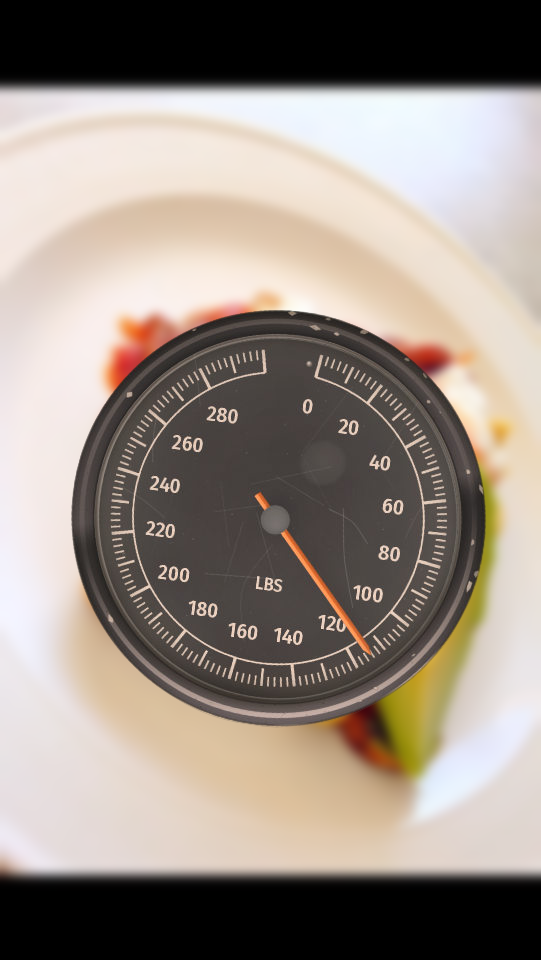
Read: 114 (lb)
